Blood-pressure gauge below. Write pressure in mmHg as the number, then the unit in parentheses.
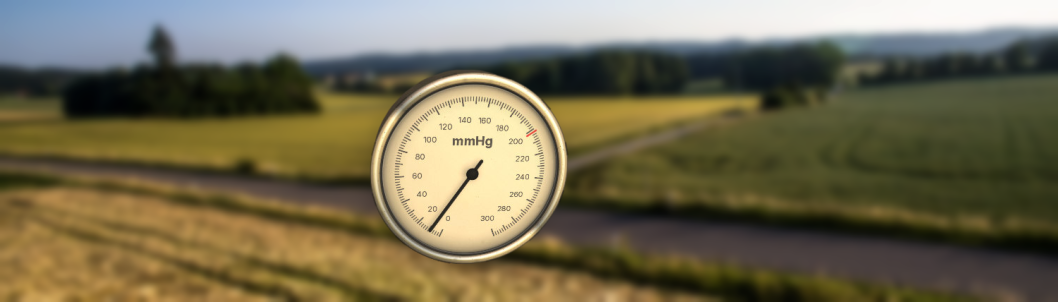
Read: 10 (mmHg)
